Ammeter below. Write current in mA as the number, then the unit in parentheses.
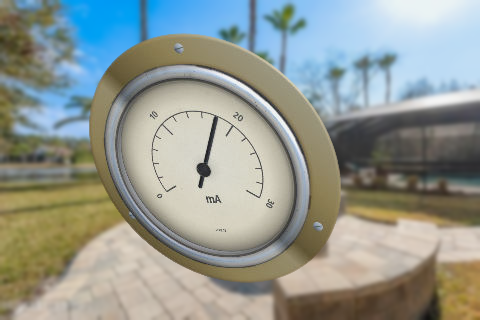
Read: 18 (mA)
